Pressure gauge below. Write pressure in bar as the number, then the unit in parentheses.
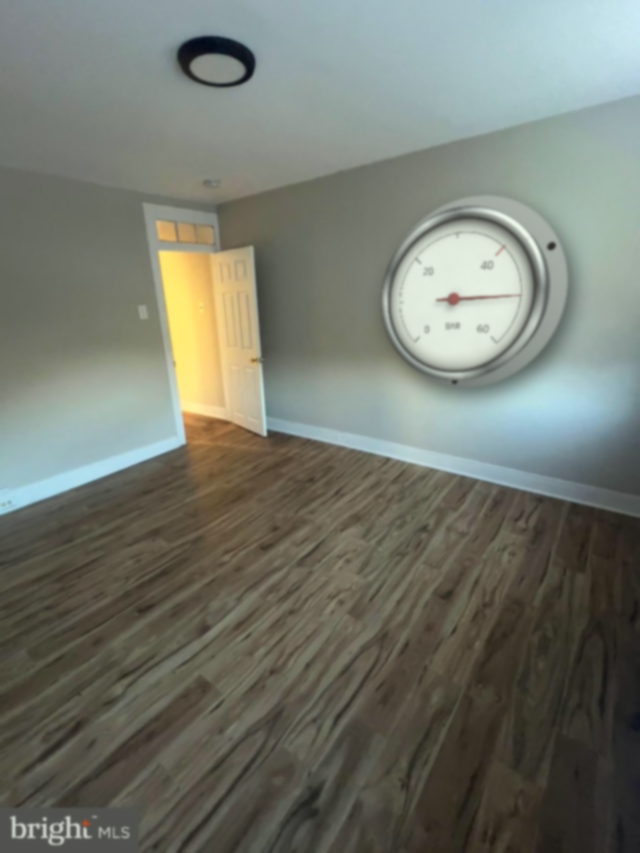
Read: 50 (bar)
